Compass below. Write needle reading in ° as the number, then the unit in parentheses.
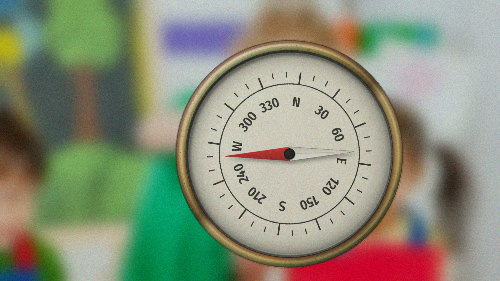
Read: 260 (°)
